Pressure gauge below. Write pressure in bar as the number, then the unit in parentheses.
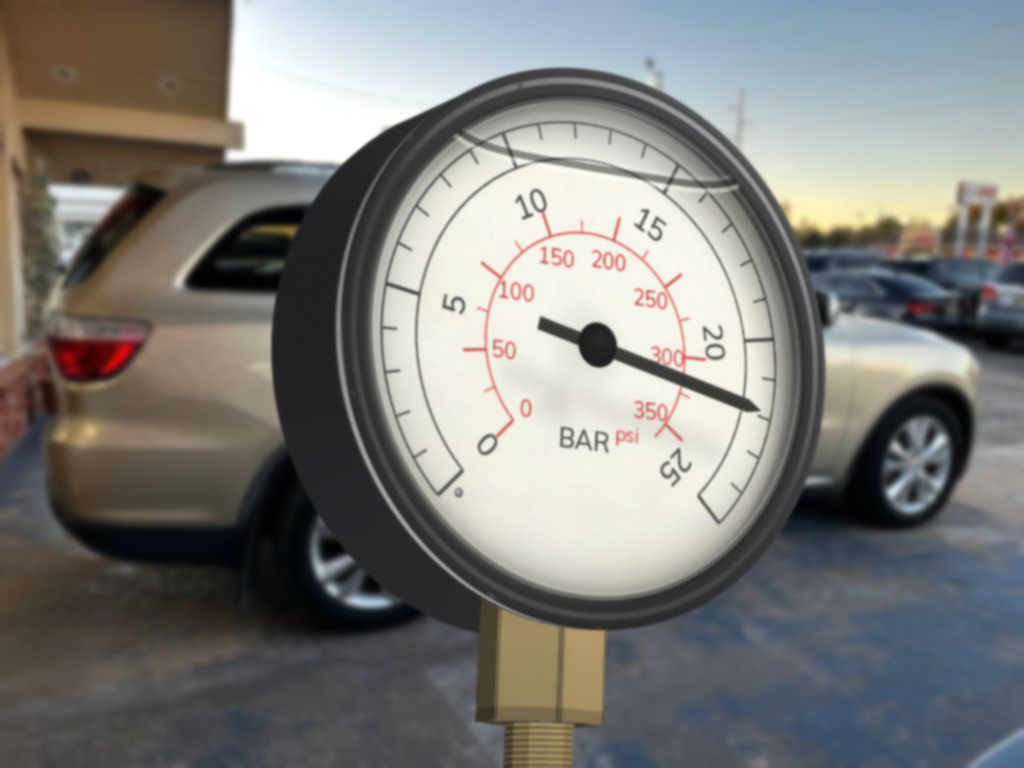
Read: 22 (bar)
